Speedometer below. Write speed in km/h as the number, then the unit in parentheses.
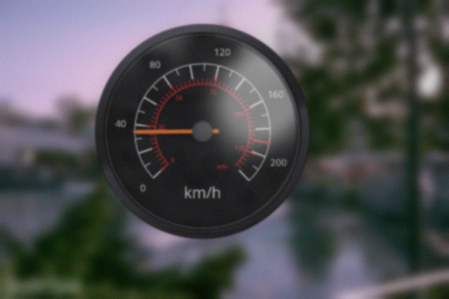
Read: 35 (km/h)
